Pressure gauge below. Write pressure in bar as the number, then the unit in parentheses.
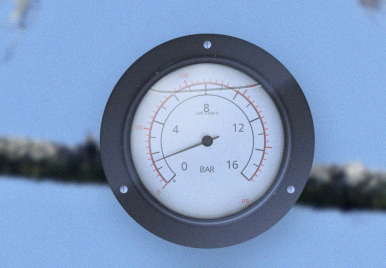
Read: 1.5 (bar)
